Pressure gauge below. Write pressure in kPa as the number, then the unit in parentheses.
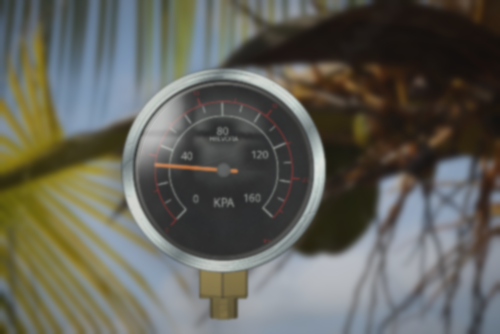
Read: 30 (kPa)
